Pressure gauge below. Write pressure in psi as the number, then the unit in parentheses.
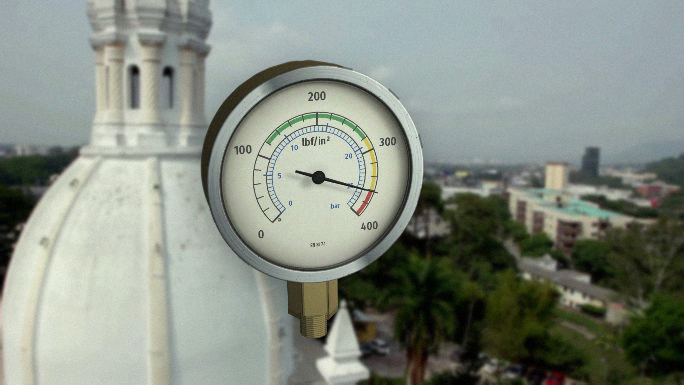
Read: 360 (psi)
